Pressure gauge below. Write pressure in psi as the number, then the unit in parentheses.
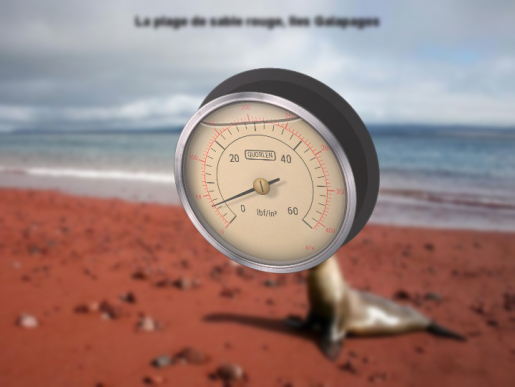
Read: 5 (psi)
